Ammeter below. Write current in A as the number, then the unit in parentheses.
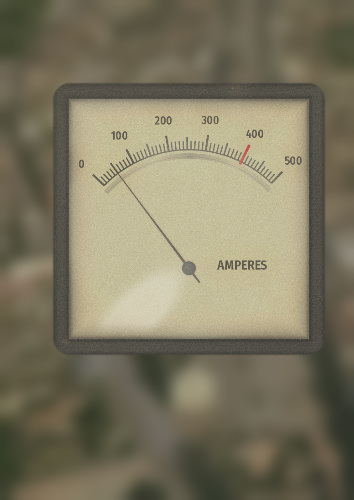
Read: 50 (A)
